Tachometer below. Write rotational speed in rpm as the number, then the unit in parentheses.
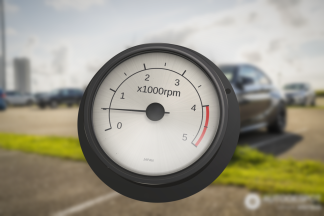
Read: 500 (rpm)
